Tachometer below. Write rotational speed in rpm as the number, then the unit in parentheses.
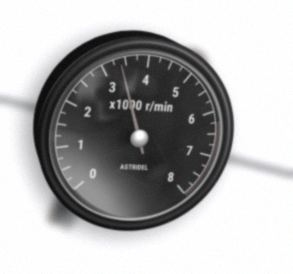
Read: 3375 (rpm)
